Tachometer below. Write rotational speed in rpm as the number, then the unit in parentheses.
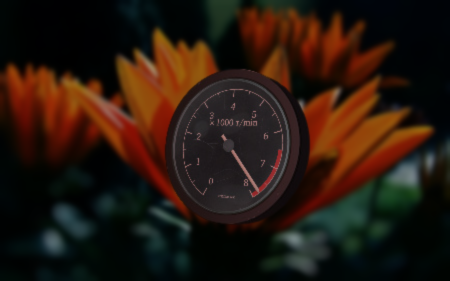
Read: 7750 (rpm)
